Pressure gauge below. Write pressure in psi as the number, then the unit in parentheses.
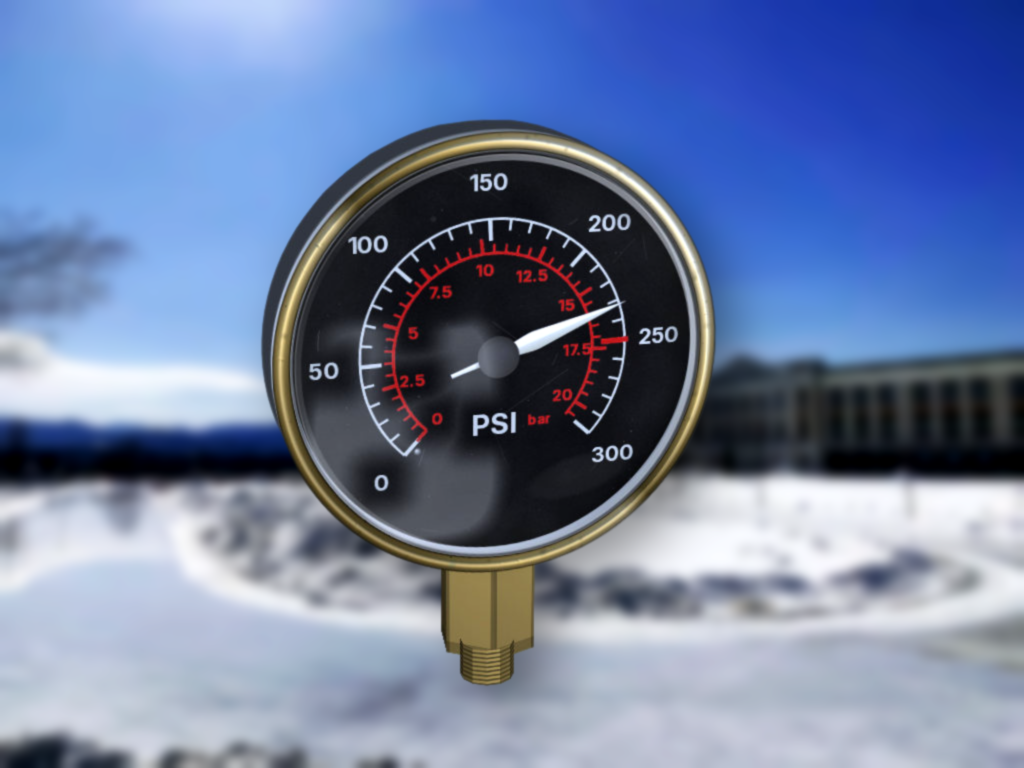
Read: 230 (psi)
